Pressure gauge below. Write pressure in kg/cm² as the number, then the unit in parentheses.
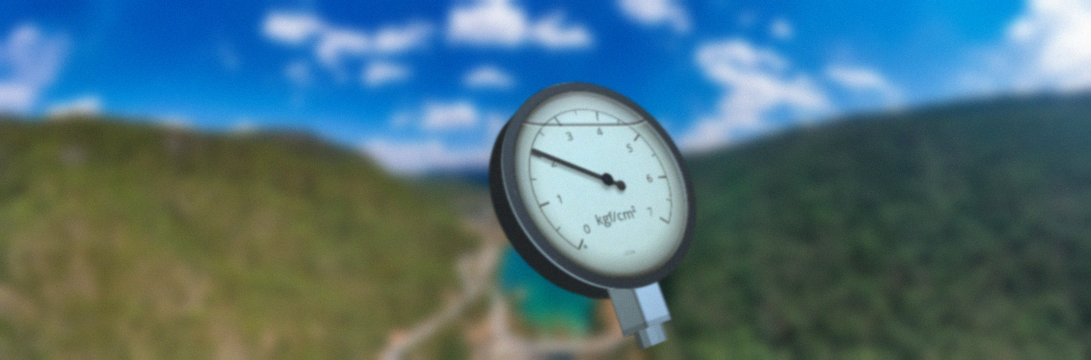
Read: 2 (kg/cm²)
